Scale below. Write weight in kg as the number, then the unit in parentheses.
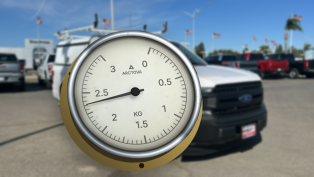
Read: 2.35 (kg)
